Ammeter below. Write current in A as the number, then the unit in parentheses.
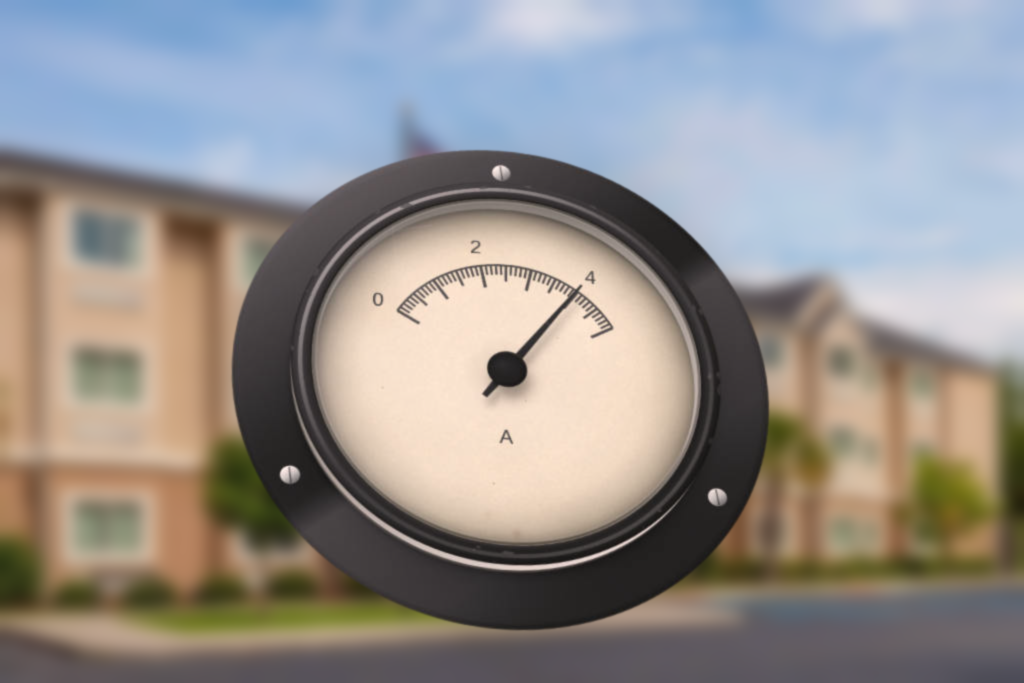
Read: 4 (A)
